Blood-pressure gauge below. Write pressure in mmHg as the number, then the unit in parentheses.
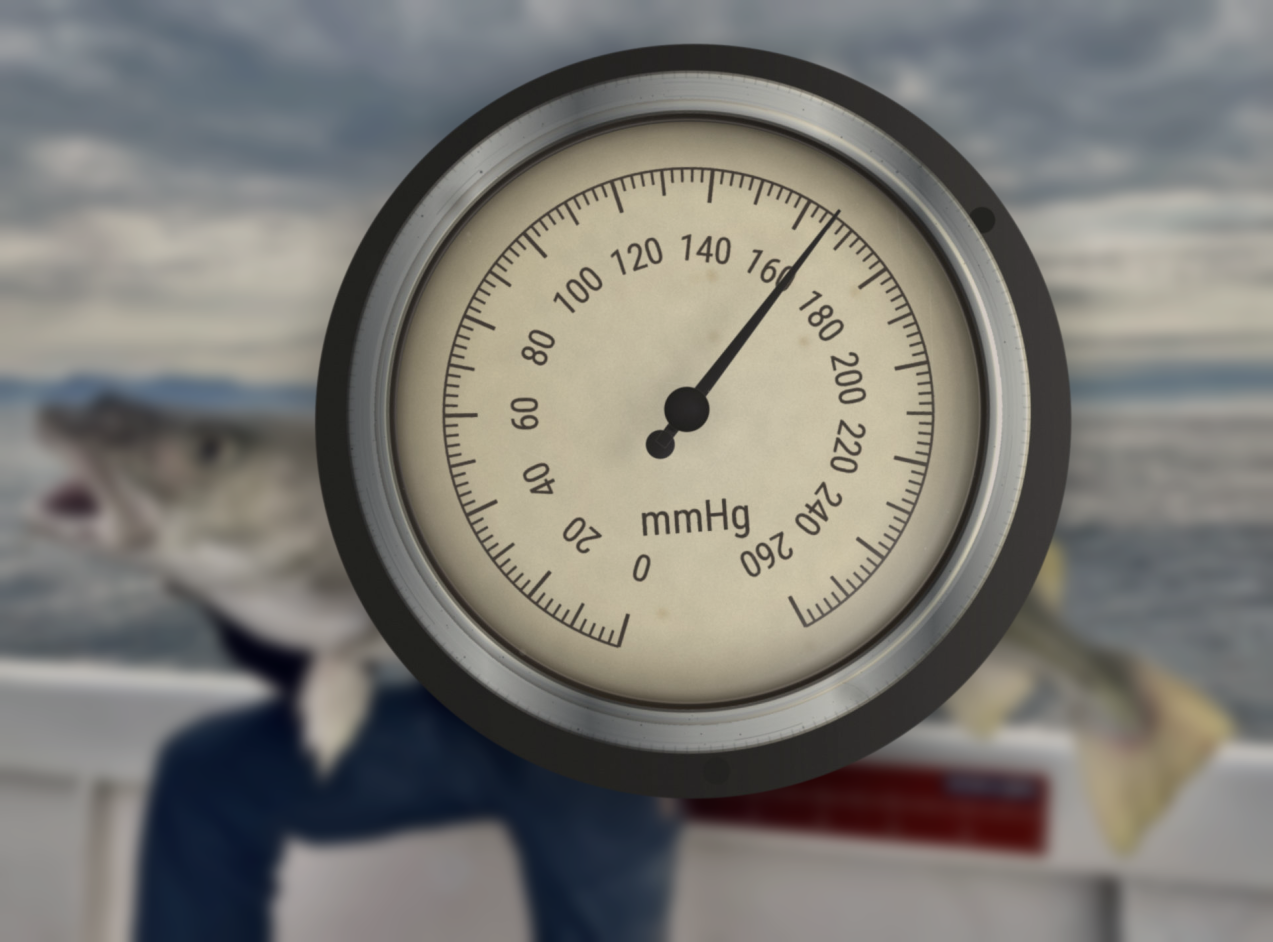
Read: 166 (mmHg)
